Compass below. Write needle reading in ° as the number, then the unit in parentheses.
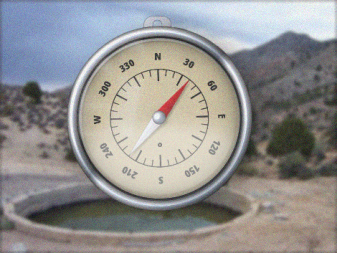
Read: 40 (°)
